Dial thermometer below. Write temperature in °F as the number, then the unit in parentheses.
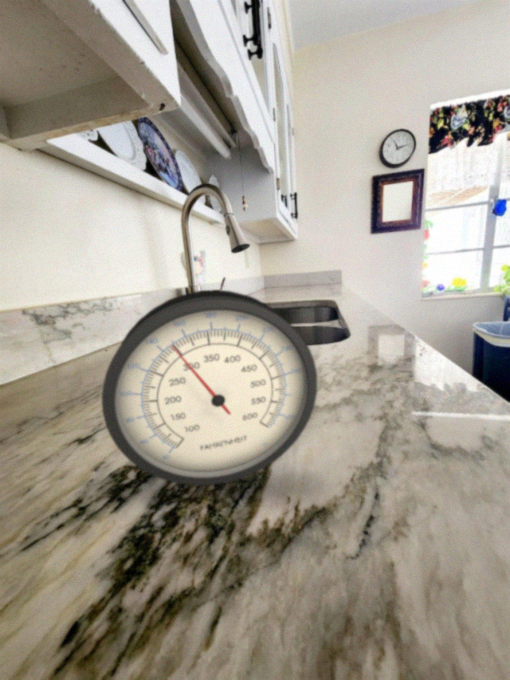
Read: 300 (°F)
